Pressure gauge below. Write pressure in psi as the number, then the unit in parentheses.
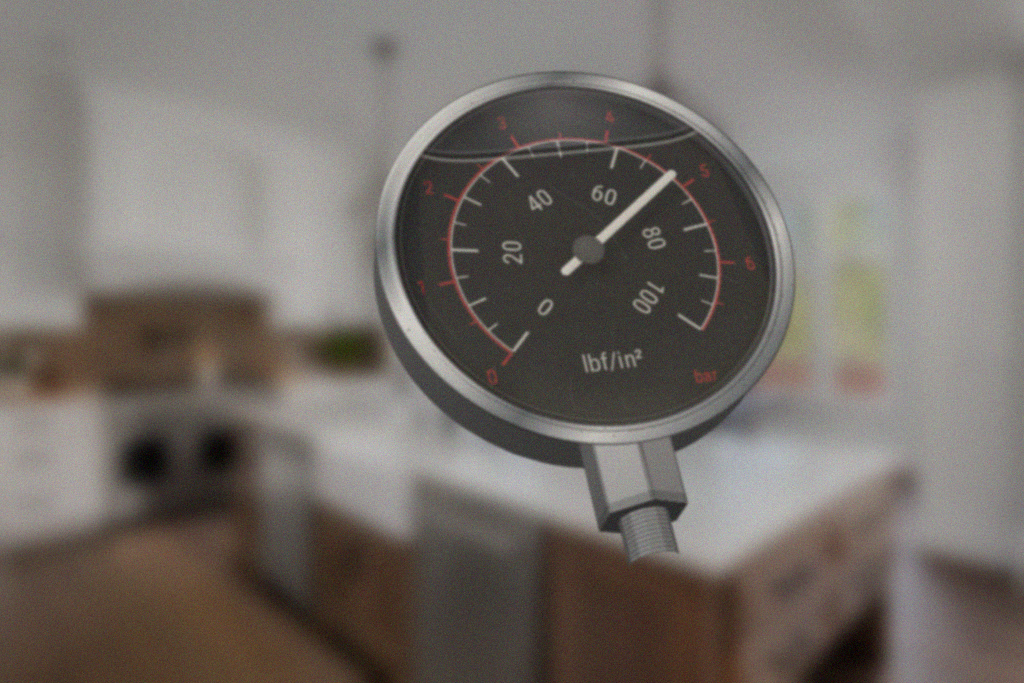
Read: 70 (psi)
